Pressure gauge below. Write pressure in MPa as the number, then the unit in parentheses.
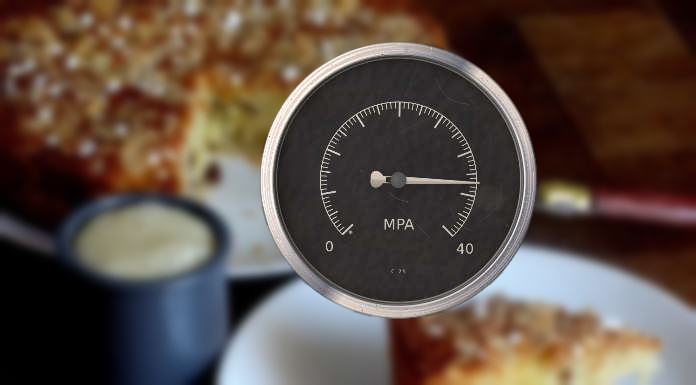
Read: 33.5 (MPa)
